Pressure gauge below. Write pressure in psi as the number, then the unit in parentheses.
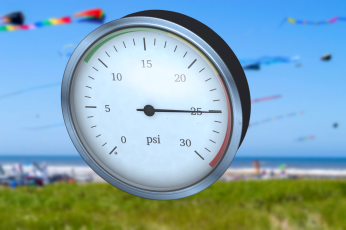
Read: 25 (psi)
